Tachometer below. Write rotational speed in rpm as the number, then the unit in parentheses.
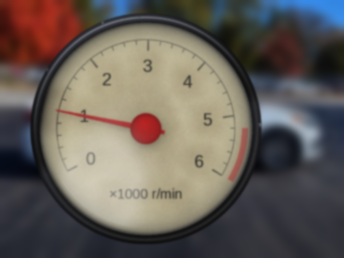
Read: 1000 (rpm)
